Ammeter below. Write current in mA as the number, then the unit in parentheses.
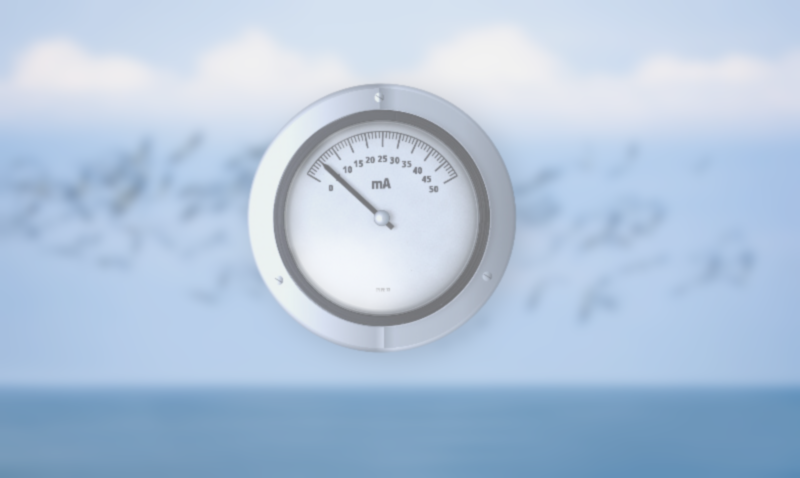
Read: 5 (mA)
